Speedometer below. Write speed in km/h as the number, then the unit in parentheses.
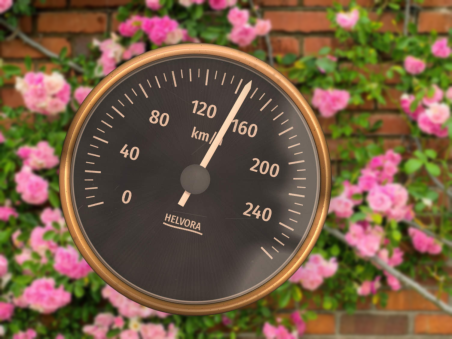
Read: 145 (km/h)
